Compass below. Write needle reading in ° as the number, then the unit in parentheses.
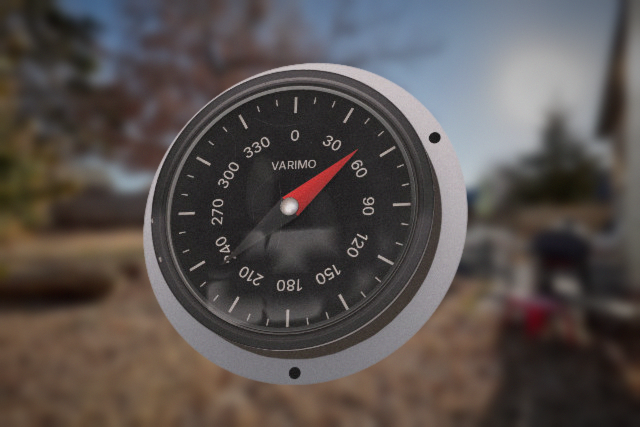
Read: 50 (°)
